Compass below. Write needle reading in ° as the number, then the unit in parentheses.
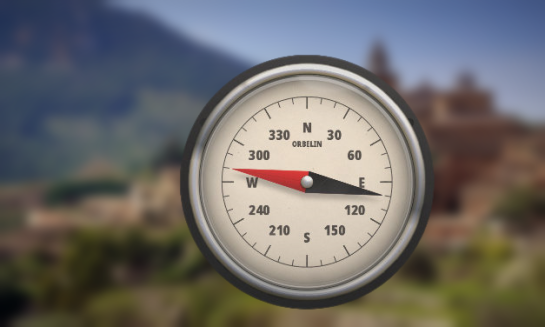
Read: 280 (°)
